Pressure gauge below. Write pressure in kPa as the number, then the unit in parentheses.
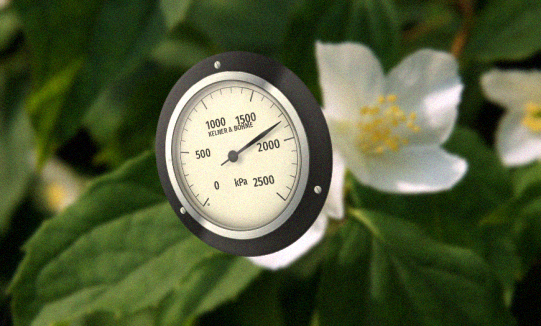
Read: 1850 (kPa)
